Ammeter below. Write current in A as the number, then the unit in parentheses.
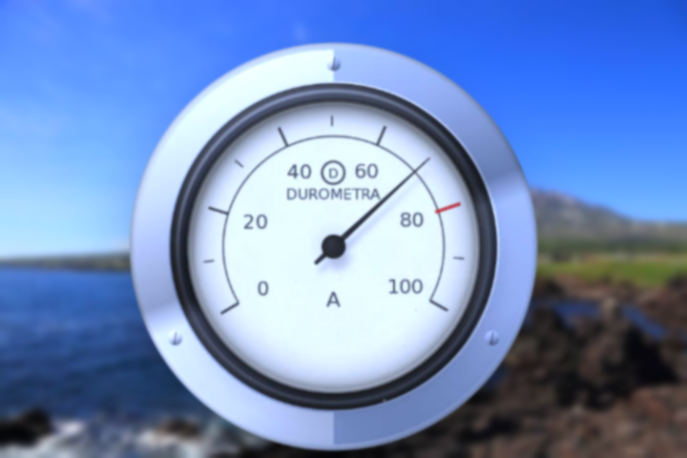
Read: 70 (A)
